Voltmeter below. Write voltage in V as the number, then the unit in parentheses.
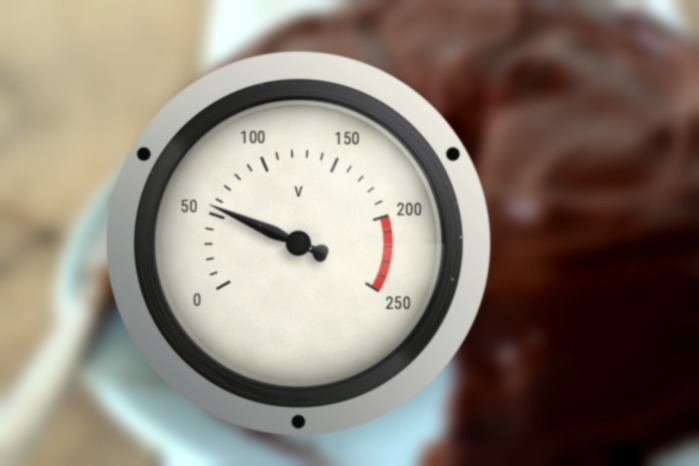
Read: 55 (V)
